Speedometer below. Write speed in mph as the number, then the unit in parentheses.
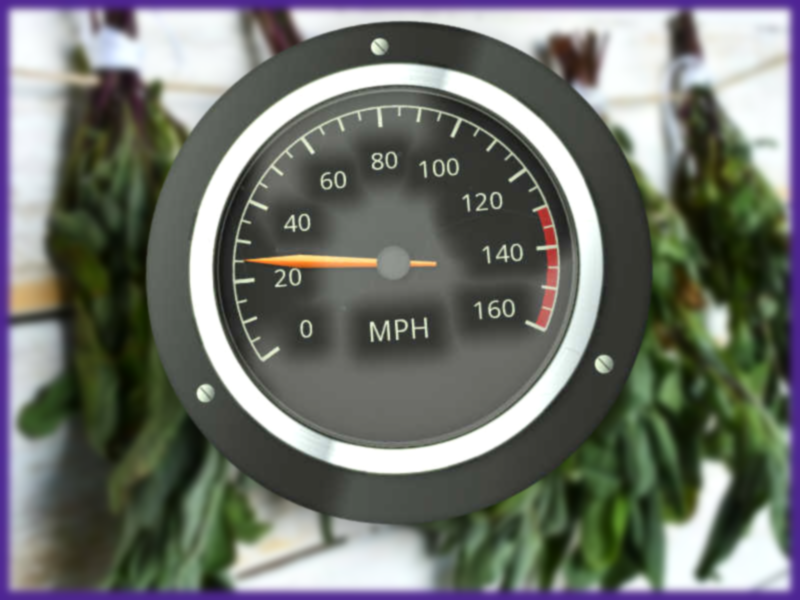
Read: 25 (mph)
